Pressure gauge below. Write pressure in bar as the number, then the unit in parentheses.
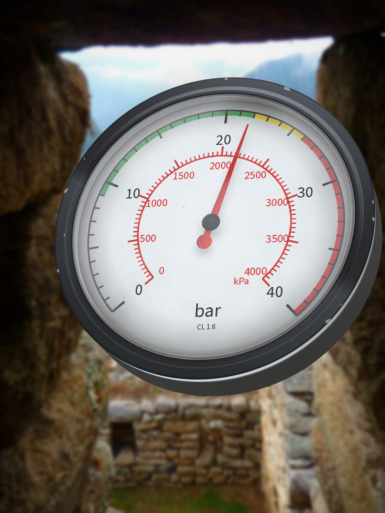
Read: 22 (bar)
